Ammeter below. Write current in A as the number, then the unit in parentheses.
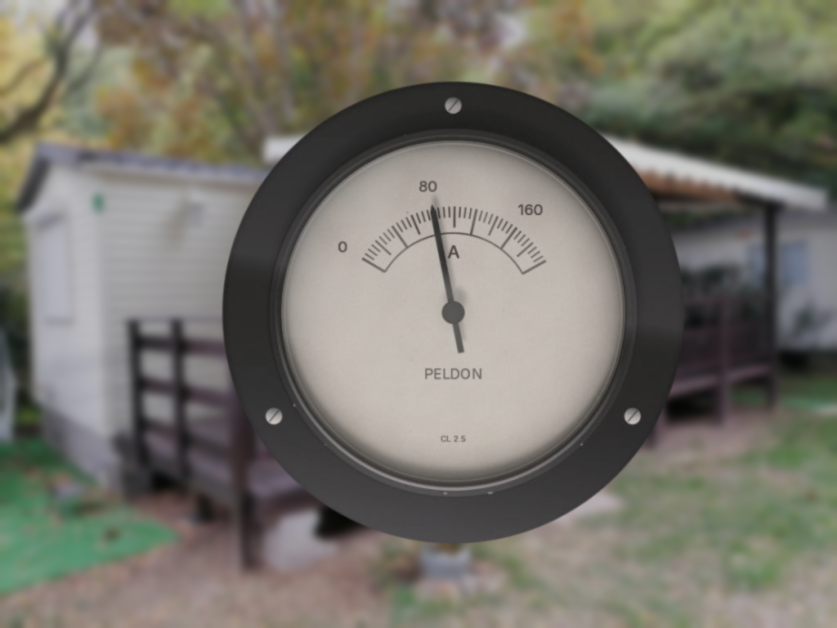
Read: 80 (A)
